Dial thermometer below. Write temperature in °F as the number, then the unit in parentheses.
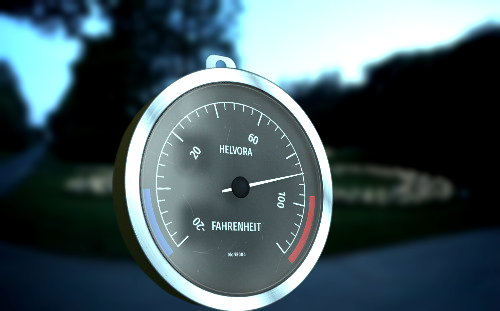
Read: 88 (°F)
